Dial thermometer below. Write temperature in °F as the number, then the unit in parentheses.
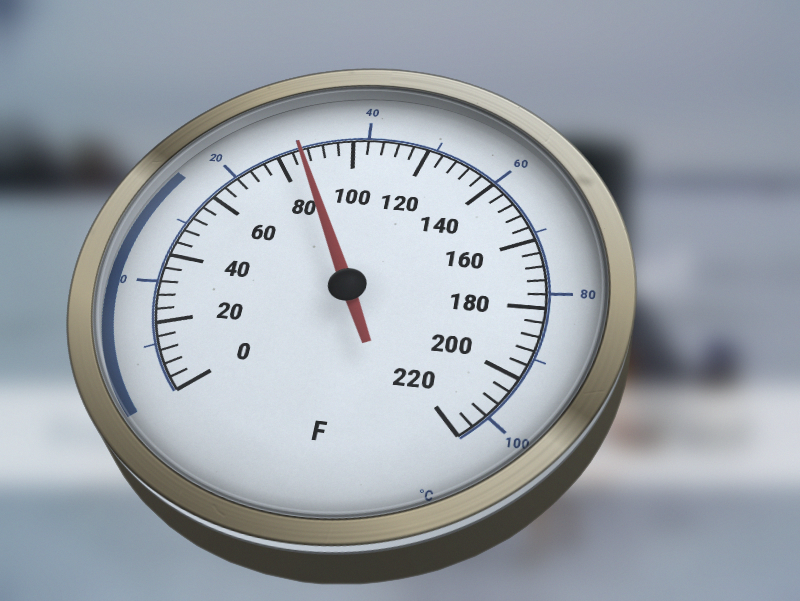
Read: 86 (°F)
